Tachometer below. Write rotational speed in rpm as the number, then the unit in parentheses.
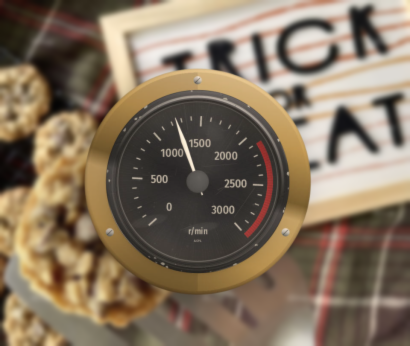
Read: 1250 (rpm)
